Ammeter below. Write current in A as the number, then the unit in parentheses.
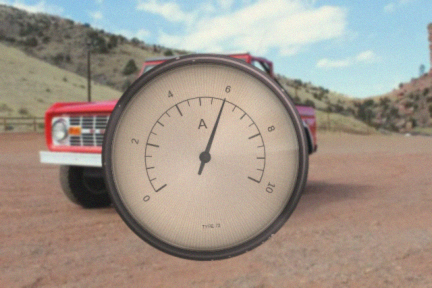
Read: 6 (A)
